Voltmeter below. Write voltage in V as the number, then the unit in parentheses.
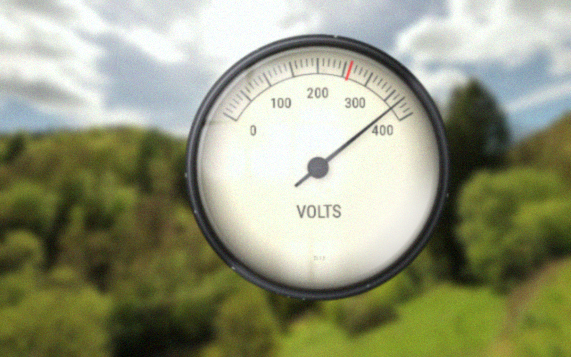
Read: 370 (V)
